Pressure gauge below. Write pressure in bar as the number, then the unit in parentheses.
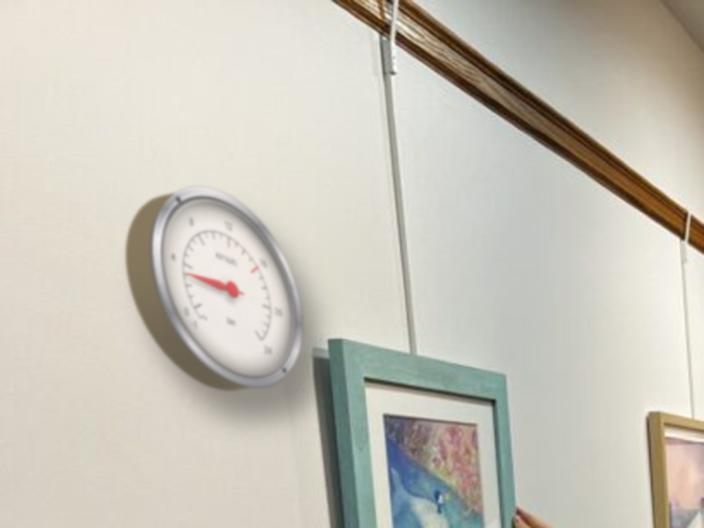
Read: 3 (bar)
